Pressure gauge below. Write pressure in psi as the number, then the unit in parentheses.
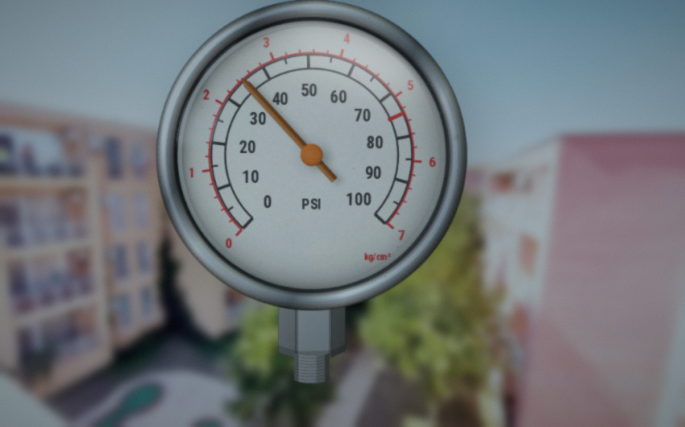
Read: 35 (psi)
